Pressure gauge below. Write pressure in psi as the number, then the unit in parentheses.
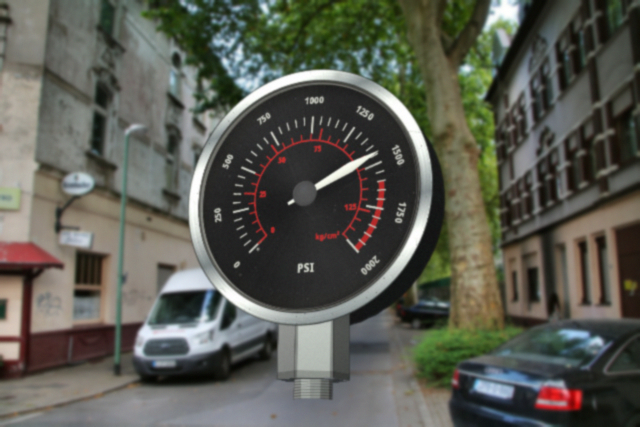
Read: 1450 (psi)
